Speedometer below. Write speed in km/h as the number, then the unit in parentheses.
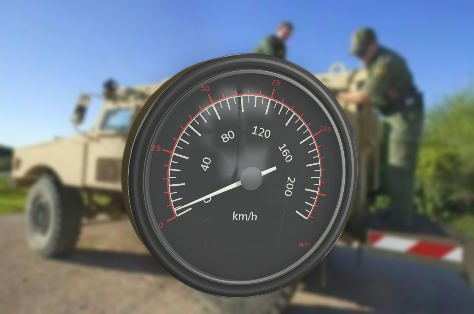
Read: 5 (km/h)
